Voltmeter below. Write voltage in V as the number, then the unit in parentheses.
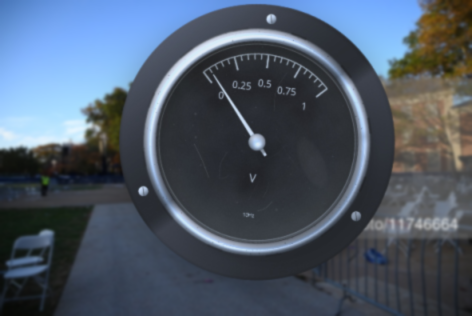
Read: 0.05 (V)
